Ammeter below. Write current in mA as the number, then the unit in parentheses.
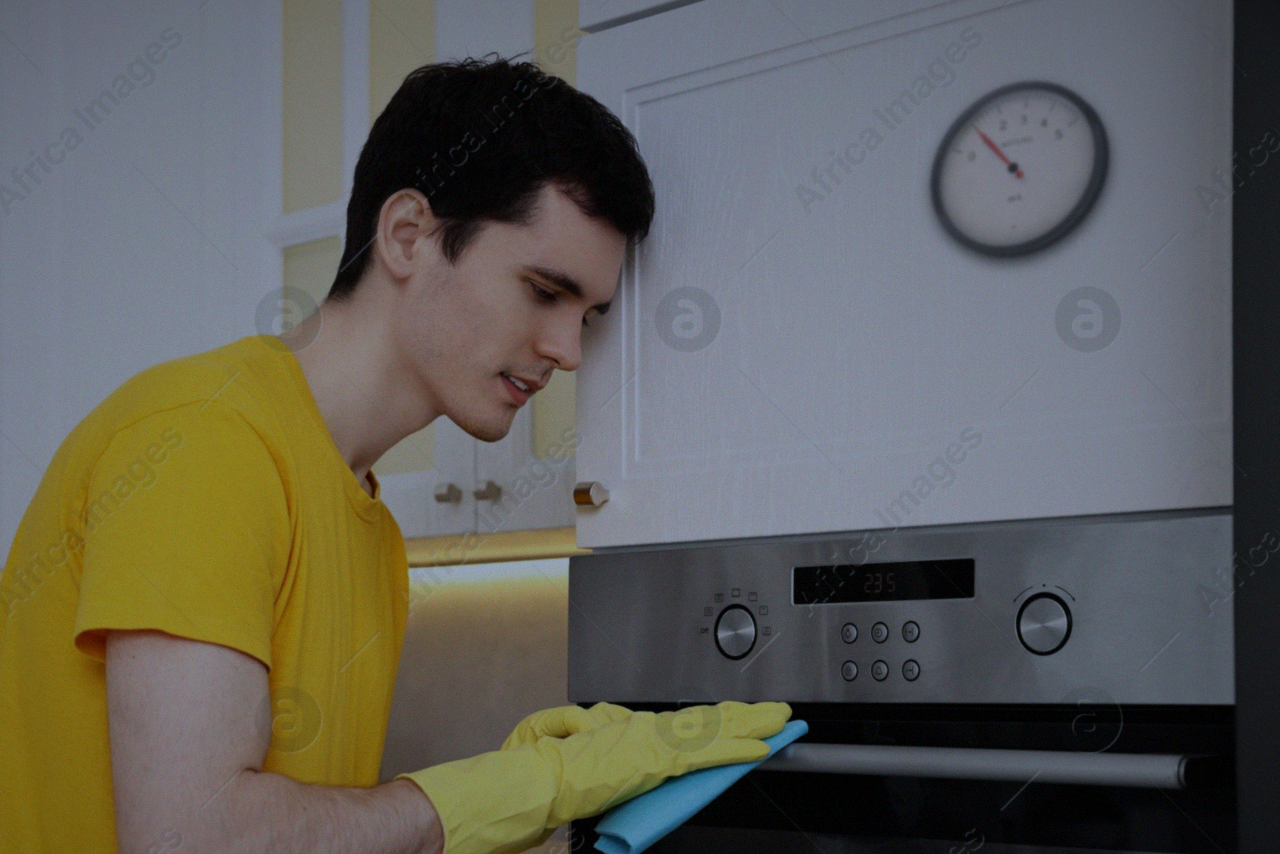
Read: 1 (mA)
